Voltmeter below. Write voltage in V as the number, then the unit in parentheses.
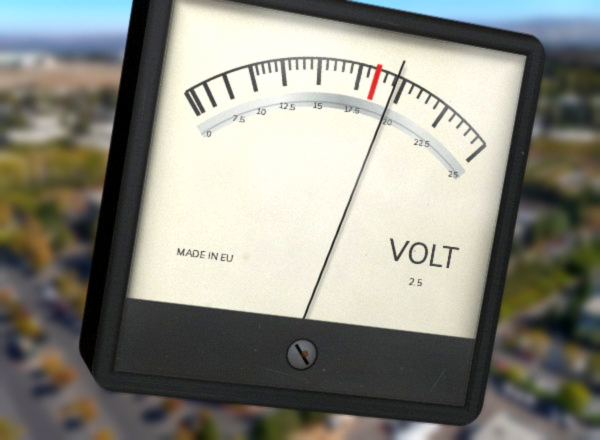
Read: 19.5 (V)
